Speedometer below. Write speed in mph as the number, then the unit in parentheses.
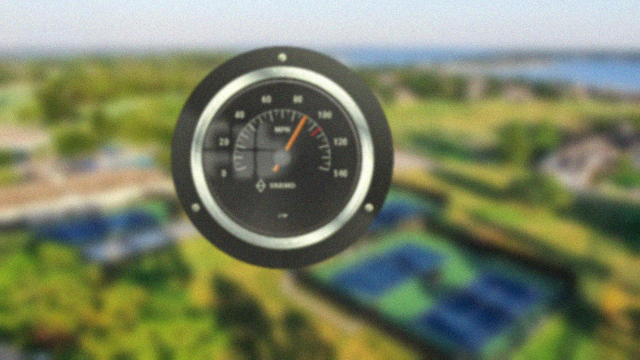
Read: 90 (mph)
